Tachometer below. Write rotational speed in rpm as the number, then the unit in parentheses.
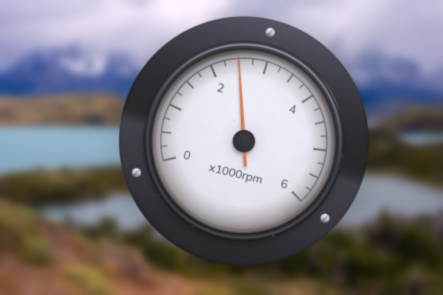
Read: 2500 (rpm)
